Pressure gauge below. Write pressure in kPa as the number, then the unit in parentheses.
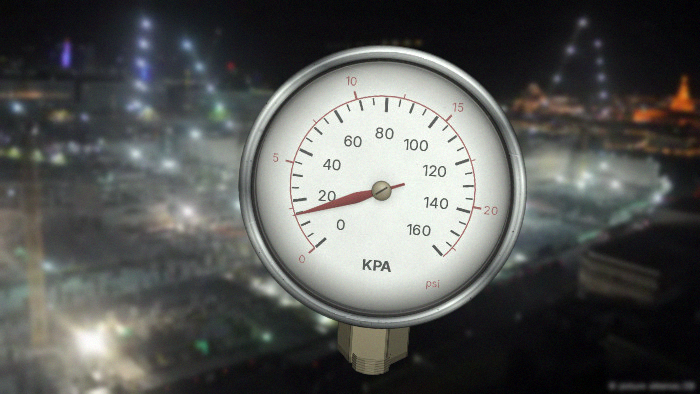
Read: 15 (kPa)
